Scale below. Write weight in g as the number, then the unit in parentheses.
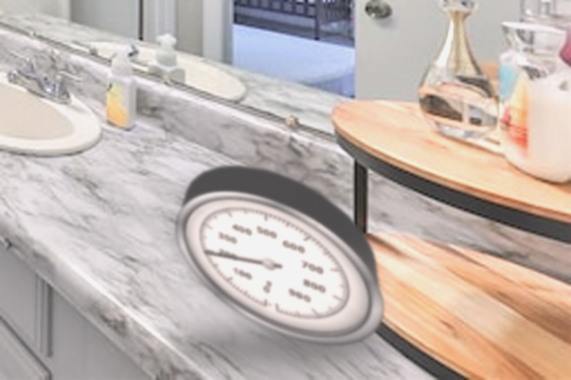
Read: 200 (g)
